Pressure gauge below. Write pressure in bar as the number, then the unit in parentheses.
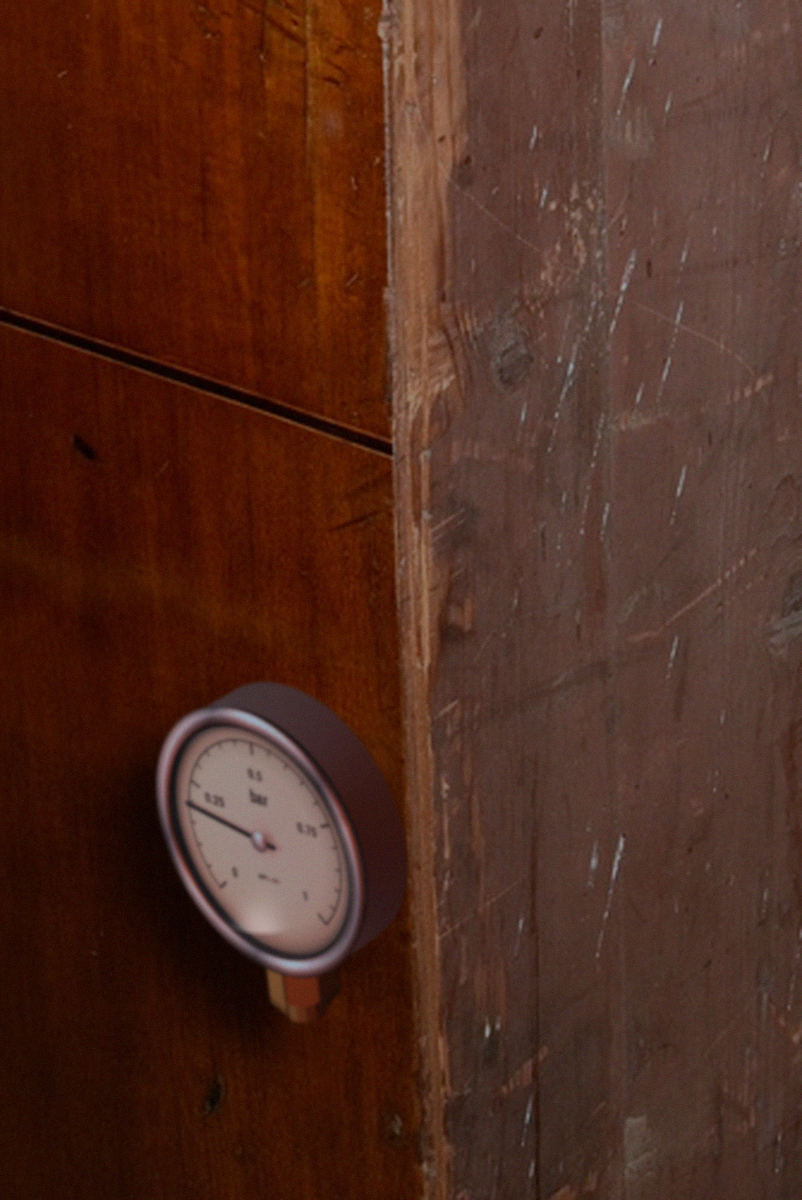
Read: 0.2 (bar)
